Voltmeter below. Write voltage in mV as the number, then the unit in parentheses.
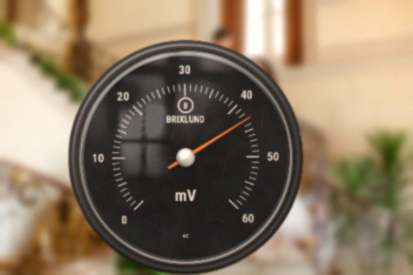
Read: 43 (mV)
